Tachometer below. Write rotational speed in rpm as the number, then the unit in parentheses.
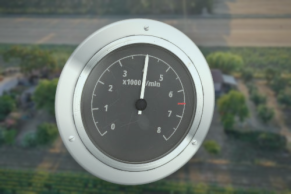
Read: 4000 (rpm)
